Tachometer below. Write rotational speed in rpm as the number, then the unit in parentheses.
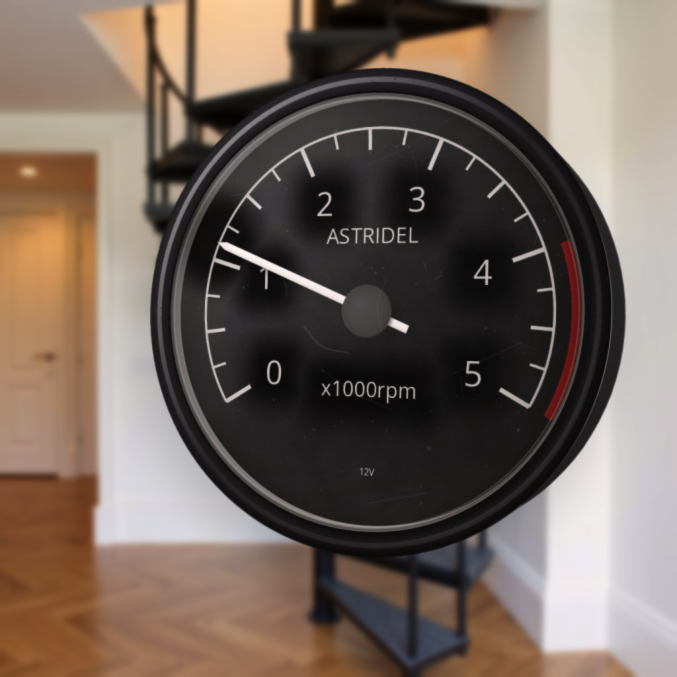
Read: 1125 (rpm)
